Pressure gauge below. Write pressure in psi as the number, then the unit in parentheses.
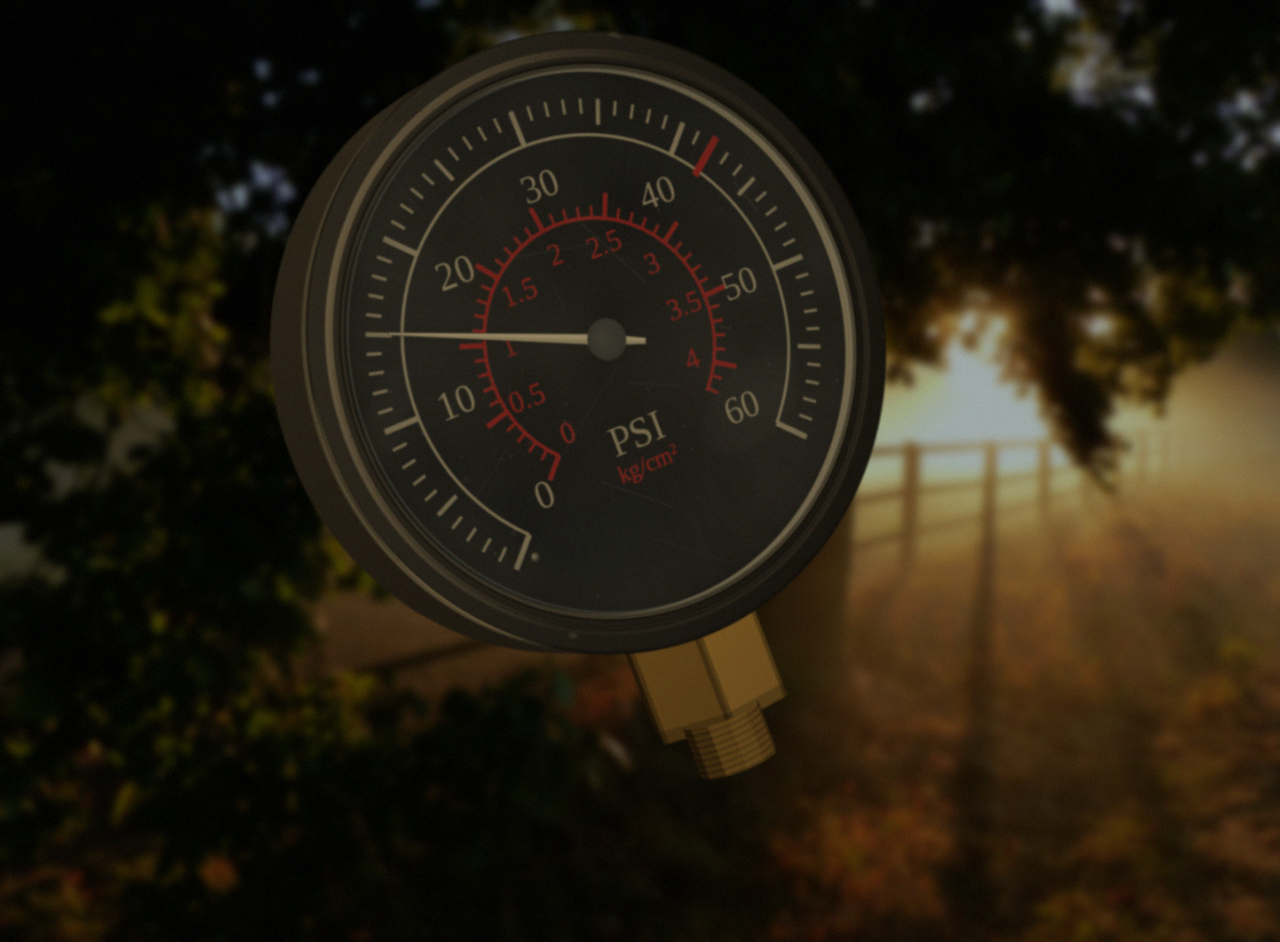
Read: 15 (psi)
